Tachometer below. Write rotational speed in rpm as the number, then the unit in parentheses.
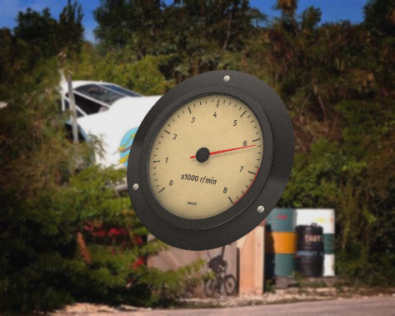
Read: 6200 (rpm)
